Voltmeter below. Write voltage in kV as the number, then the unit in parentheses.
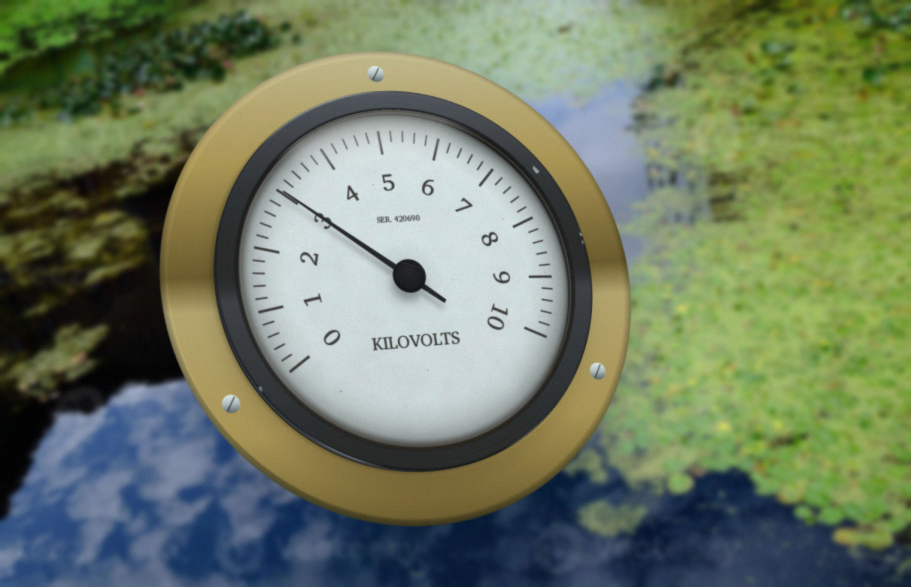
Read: 3 (kV)
